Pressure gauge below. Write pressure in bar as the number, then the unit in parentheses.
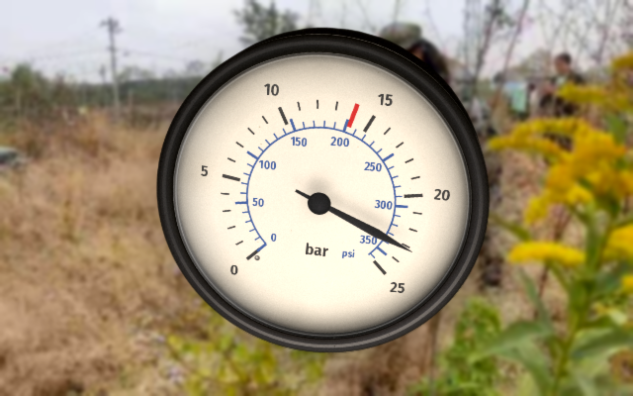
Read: 23 (bar)
